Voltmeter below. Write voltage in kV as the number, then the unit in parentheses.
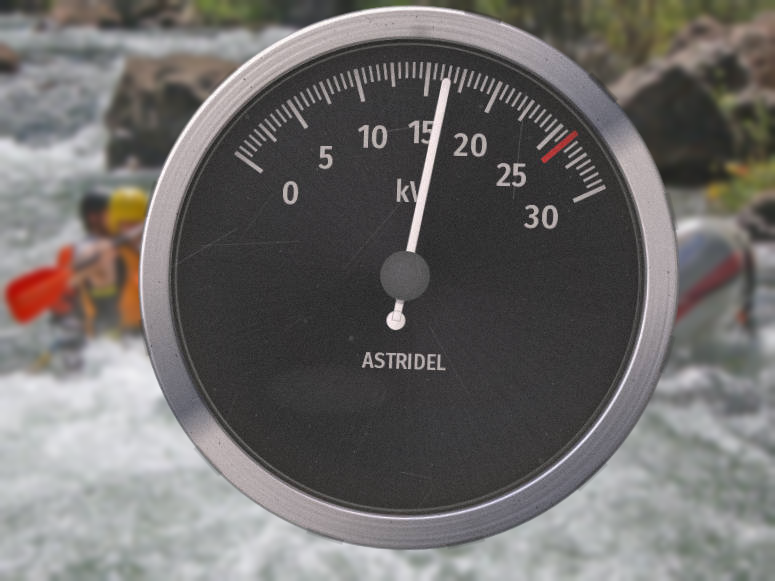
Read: 16.5 (kV)
